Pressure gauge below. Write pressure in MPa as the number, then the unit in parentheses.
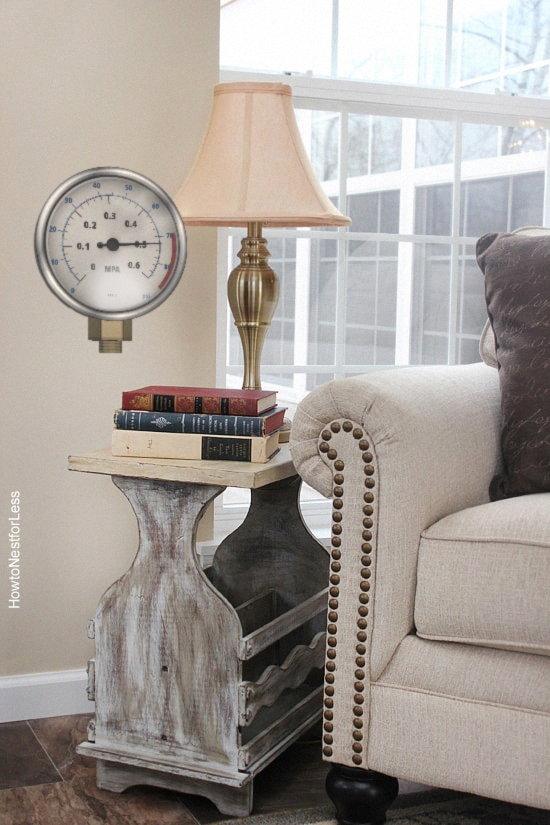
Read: 0.5 (MPa)
